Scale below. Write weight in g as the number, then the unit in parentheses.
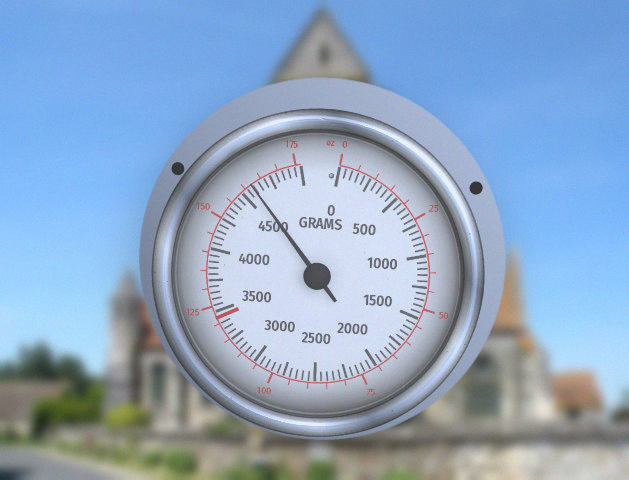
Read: 4600 (g)
